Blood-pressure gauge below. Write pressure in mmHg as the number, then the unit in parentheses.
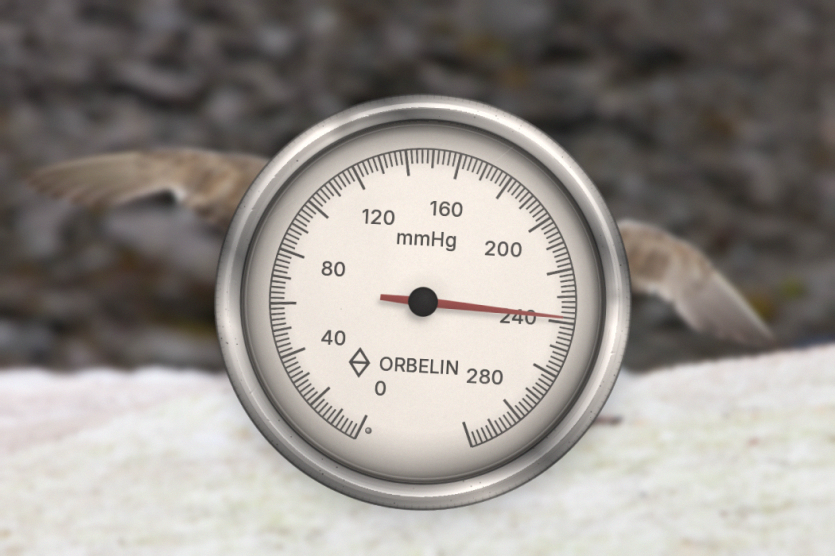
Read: 238 (mmHg)
